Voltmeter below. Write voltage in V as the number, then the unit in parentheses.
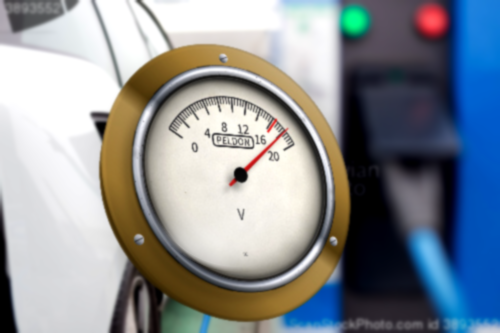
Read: 18 (V)
